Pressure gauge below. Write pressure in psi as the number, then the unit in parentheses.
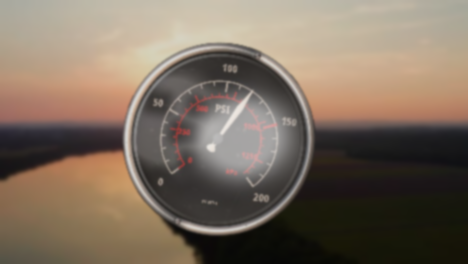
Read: 120 (psi)
